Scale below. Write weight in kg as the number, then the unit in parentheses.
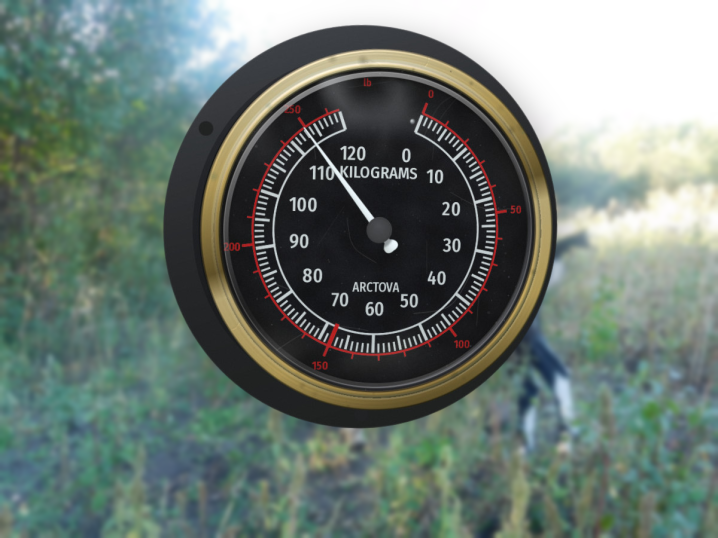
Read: 113 (kg)
